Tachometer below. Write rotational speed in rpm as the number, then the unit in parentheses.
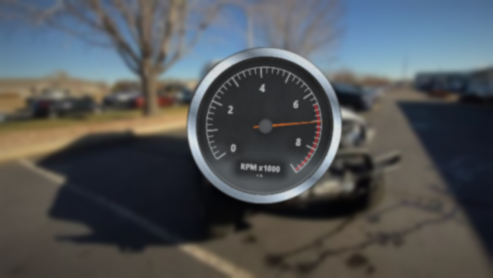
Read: 7000 (rpm)
